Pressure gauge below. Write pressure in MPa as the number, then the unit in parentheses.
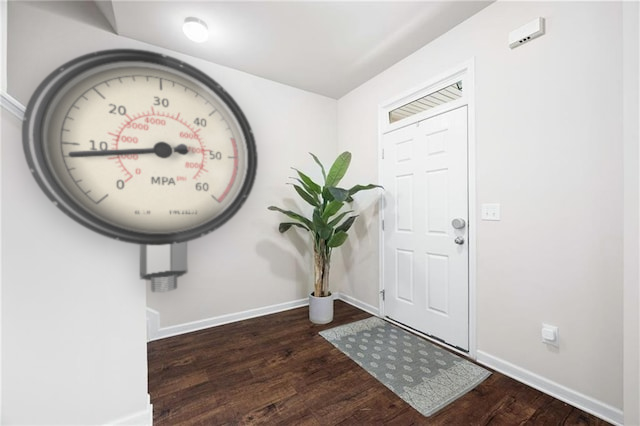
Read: 8 (MPa)
